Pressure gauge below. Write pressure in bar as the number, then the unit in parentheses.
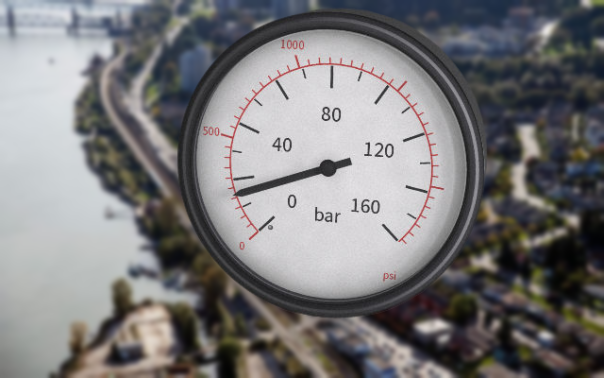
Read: 15 (bar)
